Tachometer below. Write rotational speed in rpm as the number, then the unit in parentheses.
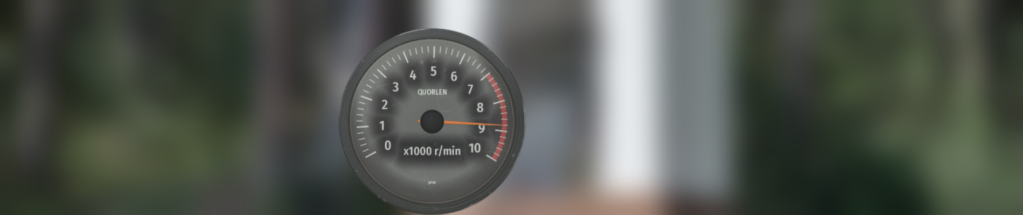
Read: 8800 (rpm)
